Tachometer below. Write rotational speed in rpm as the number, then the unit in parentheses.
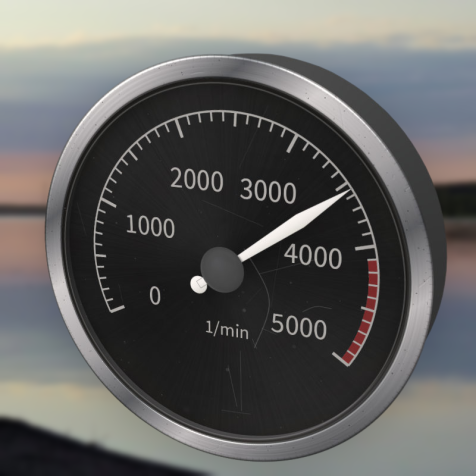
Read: 3550 (rpm)
